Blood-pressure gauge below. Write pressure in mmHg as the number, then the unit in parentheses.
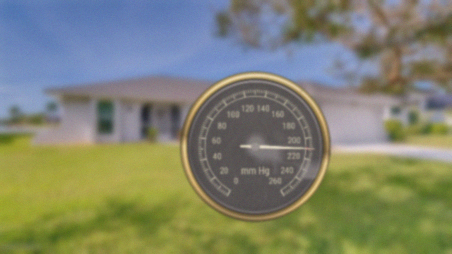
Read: 210 (mmHg)
